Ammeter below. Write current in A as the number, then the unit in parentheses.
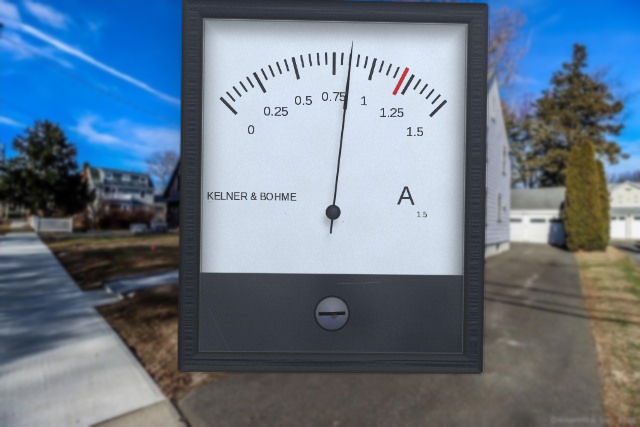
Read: 0.85 (A)
